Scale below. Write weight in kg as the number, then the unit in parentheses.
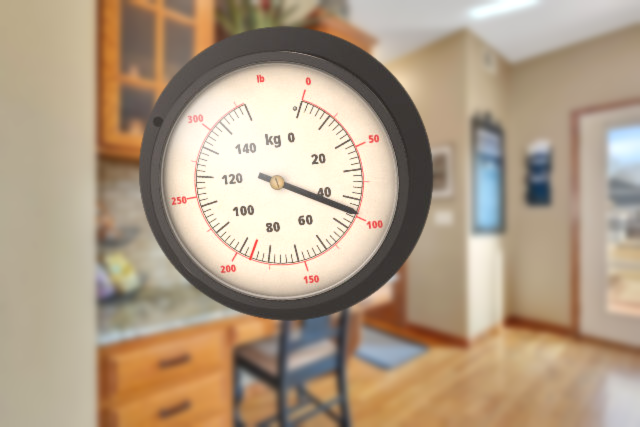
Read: 44 (kg)
